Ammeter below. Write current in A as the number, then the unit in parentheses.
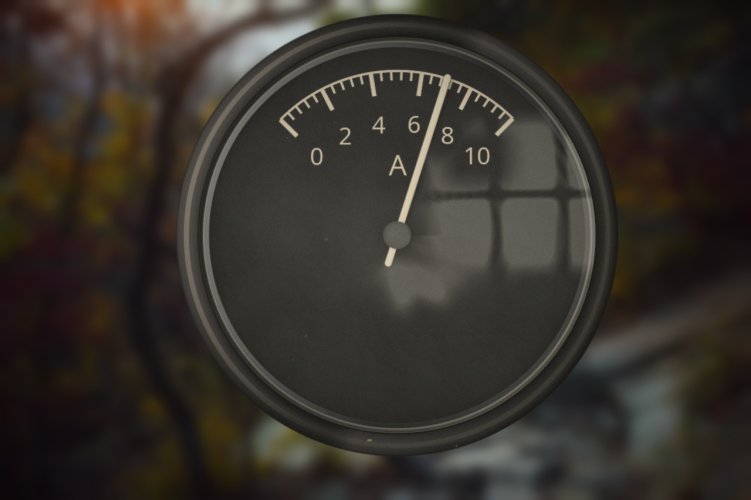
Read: 7 (A)
